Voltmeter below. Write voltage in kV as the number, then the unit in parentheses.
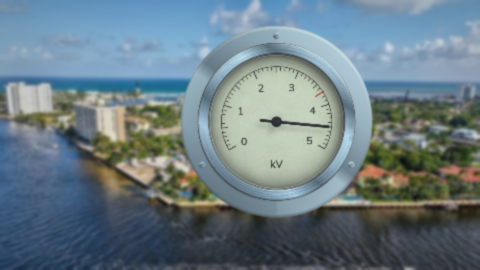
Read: 4.5 (kV)
